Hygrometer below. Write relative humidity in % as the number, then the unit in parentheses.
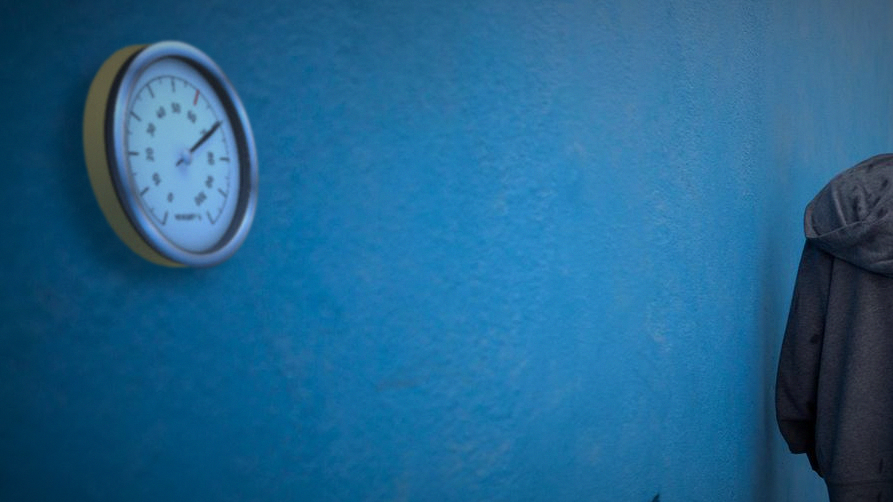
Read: 70 (%)
